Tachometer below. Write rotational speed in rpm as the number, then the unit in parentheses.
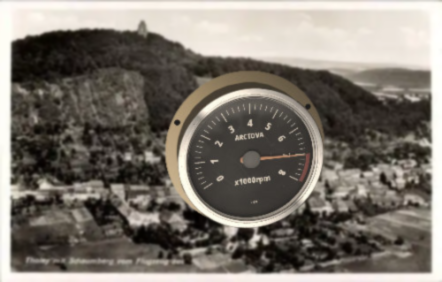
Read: 7000 (rpm)
